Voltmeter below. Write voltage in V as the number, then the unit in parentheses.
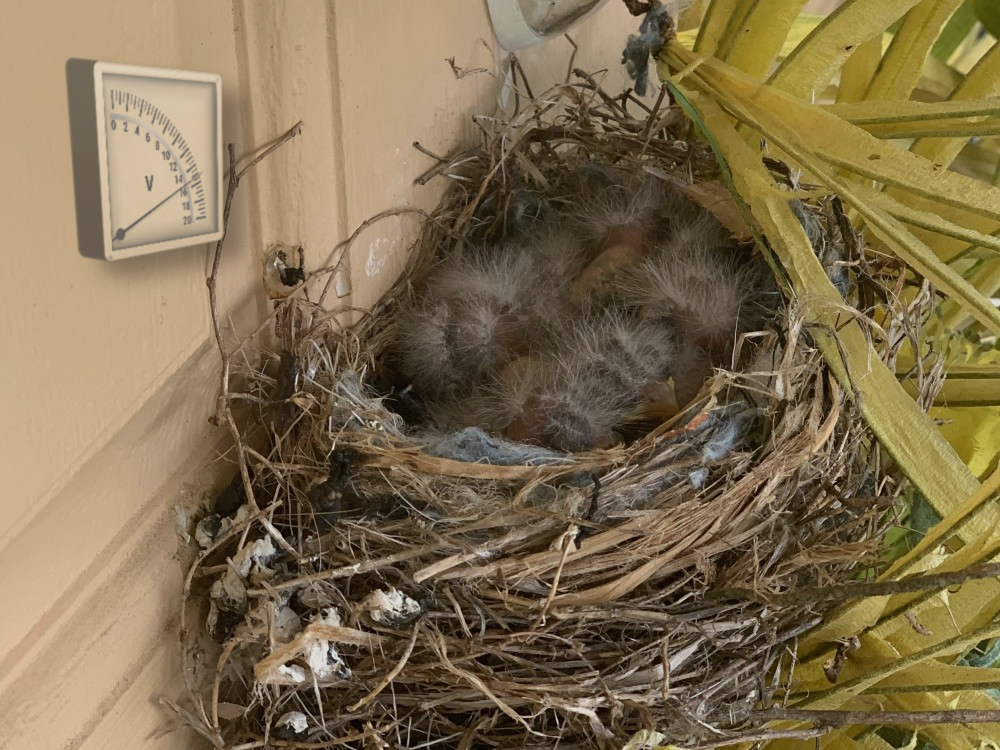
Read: 15 (V)
